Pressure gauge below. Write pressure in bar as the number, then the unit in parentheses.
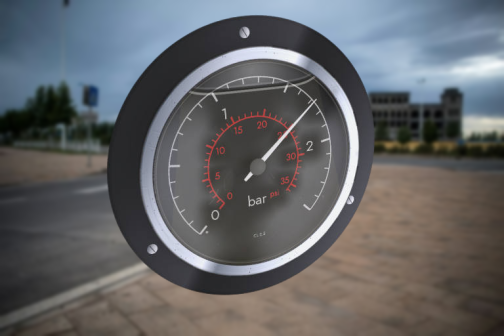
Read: 1.7 (bar)
